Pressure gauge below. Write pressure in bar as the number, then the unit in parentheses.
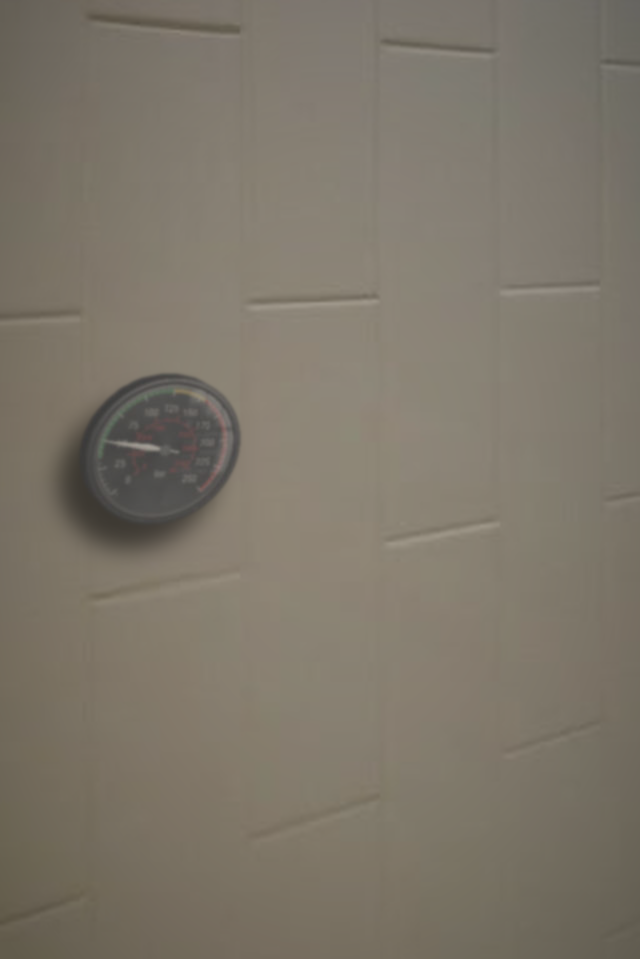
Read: 50 (bar)
